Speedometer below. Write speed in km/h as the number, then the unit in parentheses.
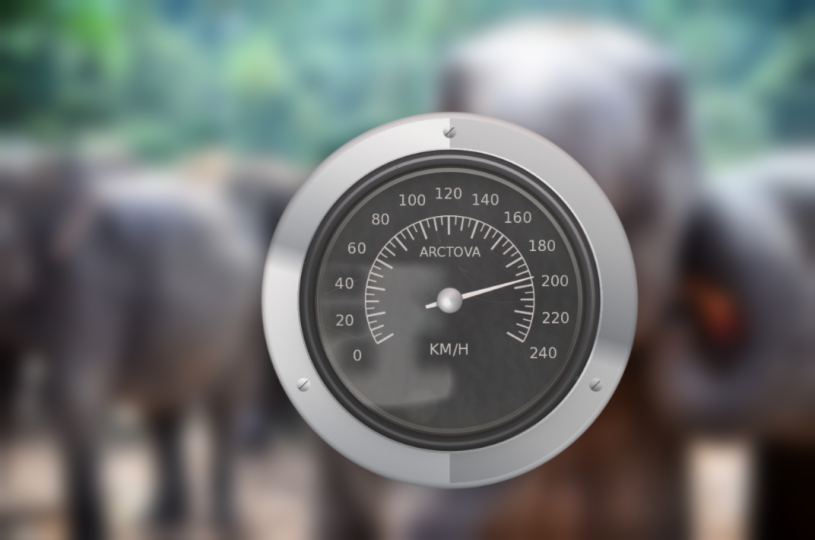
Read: 195 (km/h)
